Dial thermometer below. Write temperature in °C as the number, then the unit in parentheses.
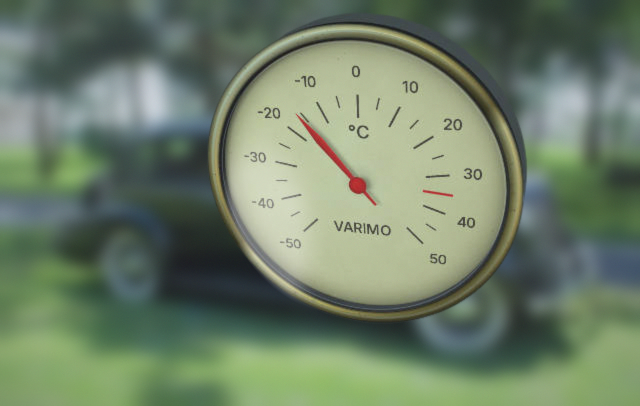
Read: -15 (°C)
